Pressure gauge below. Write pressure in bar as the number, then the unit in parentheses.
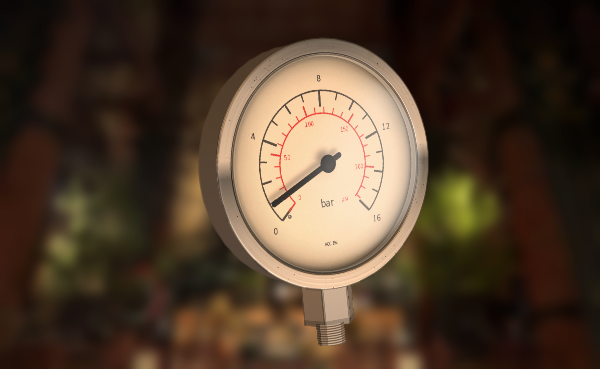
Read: 1 (bar)
